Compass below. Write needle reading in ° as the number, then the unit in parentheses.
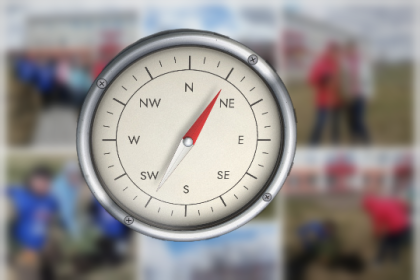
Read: 30 (°)
